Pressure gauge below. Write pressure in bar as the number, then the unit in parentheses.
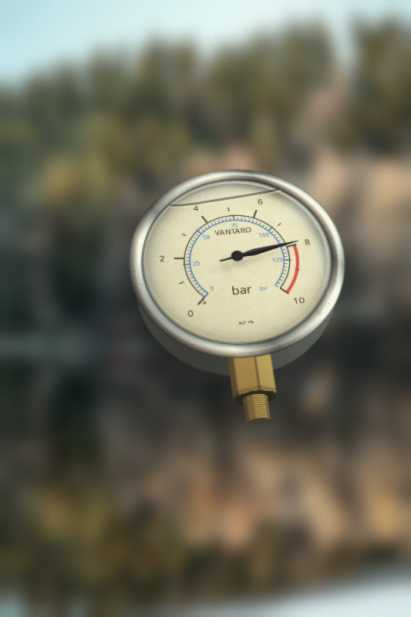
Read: 8 (bar)
